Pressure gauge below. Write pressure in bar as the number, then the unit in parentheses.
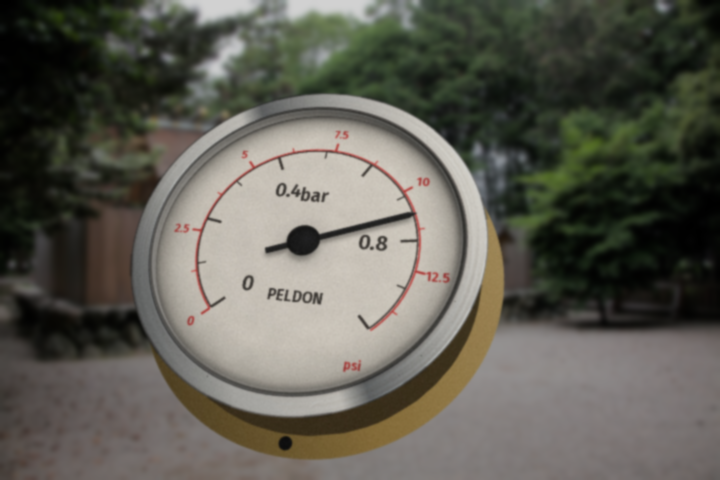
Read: 0.75 (bar)
